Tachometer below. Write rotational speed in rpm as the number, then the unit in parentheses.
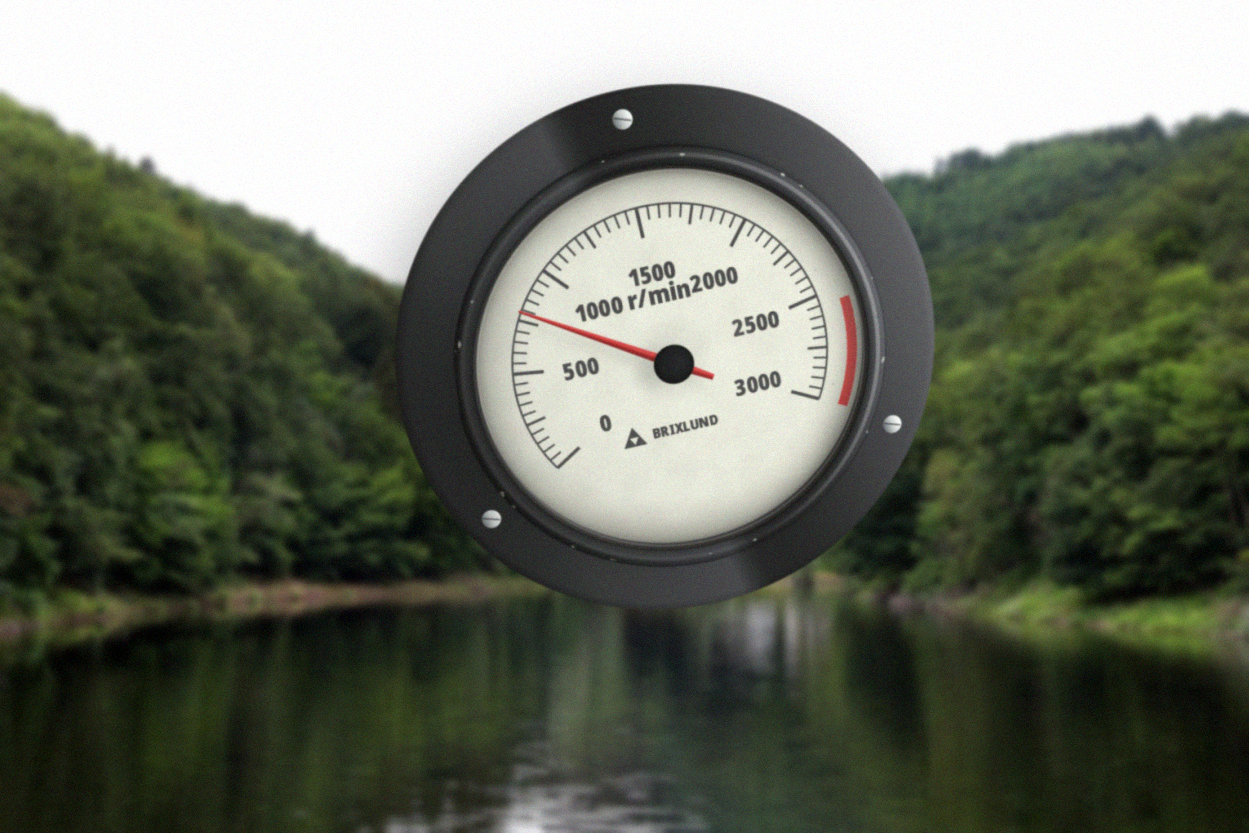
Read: 800 (rpm)
